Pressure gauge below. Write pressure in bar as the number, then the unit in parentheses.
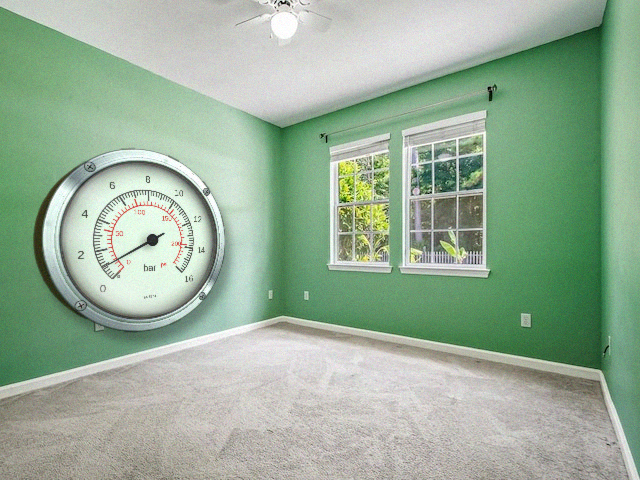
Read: 1 (bar)
